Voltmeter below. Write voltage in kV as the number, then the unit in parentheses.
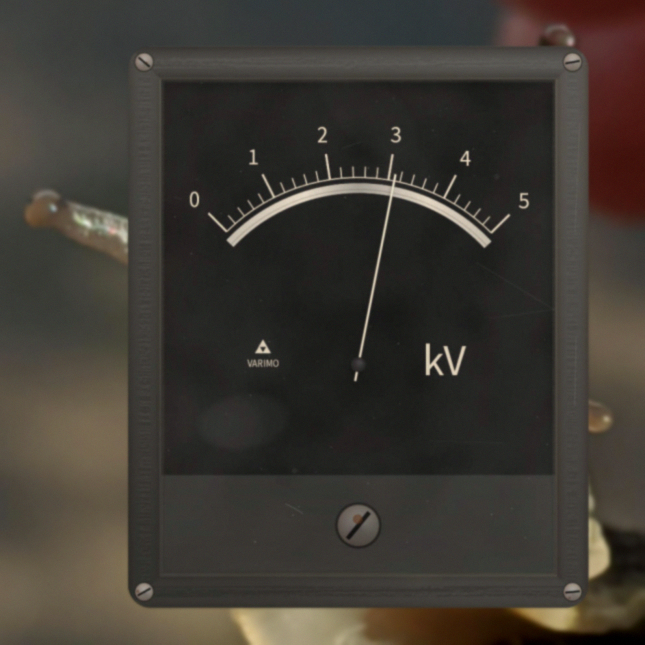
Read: 3.1 (kV)
